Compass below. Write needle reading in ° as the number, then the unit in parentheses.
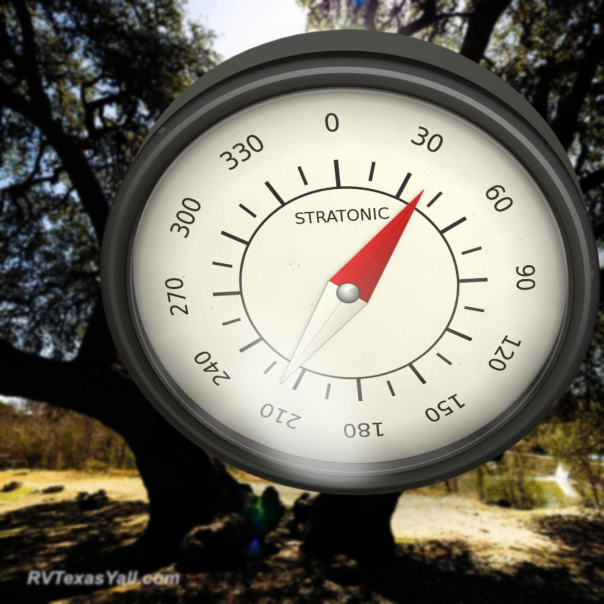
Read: 37.5 (°)
